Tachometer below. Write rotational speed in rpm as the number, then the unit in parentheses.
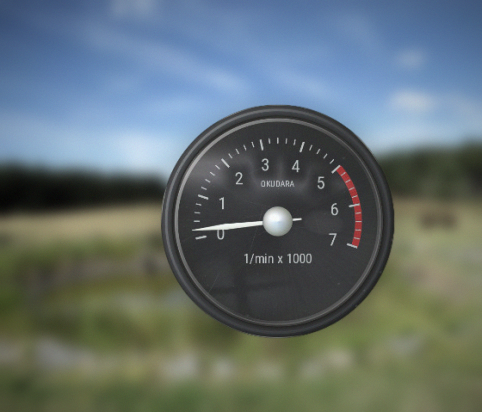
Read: 200 (rpm)
